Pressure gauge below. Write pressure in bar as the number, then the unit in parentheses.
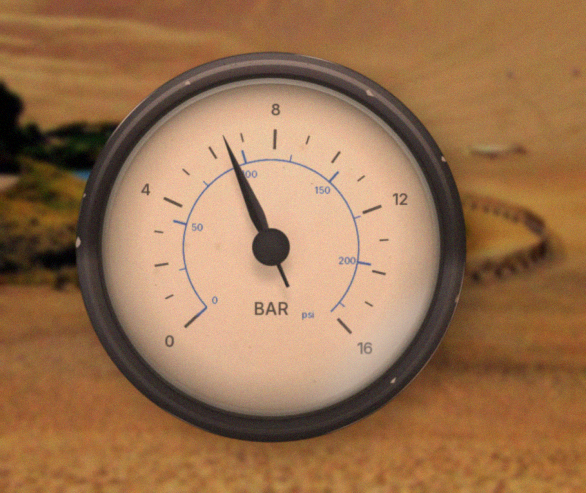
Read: 6.5 (bar)
